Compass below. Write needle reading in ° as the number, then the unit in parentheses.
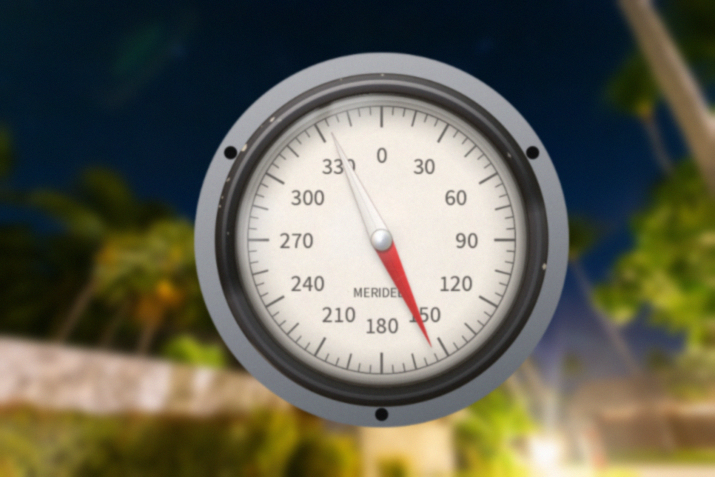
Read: 155 (°)
